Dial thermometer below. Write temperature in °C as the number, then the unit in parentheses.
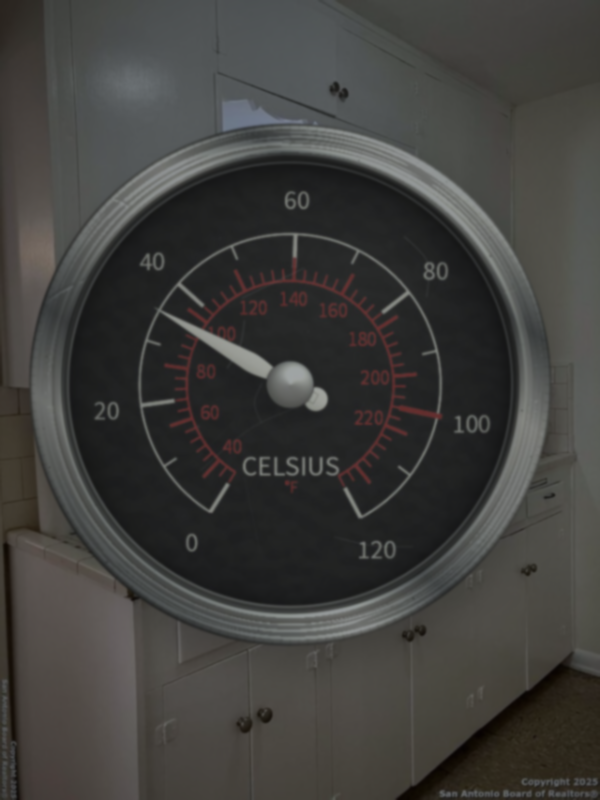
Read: 35 (°C)
